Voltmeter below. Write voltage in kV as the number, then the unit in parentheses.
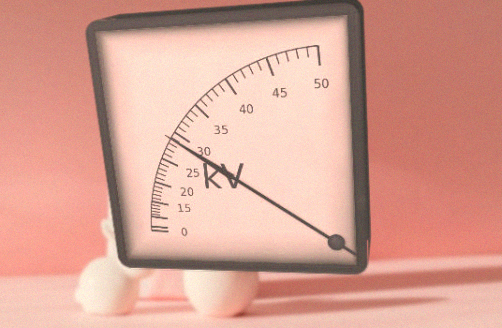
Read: 29 (kV)
